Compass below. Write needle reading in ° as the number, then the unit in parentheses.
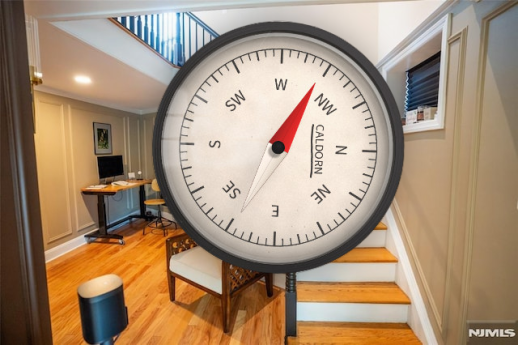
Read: 297.5 (°)
